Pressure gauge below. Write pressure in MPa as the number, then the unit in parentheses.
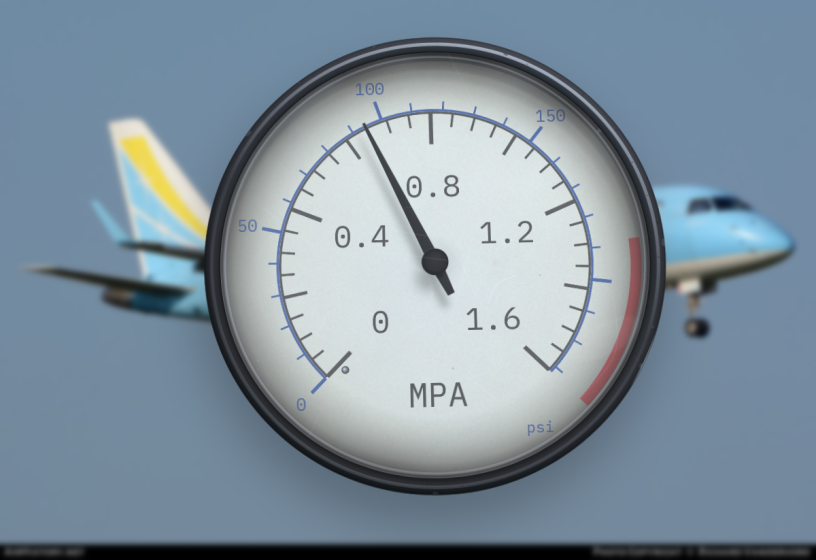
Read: 0.65 (MPa)
